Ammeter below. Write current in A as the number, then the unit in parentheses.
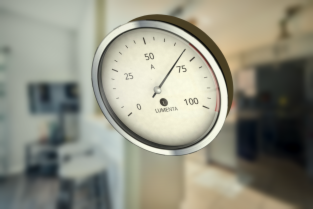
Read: 70 (A)
